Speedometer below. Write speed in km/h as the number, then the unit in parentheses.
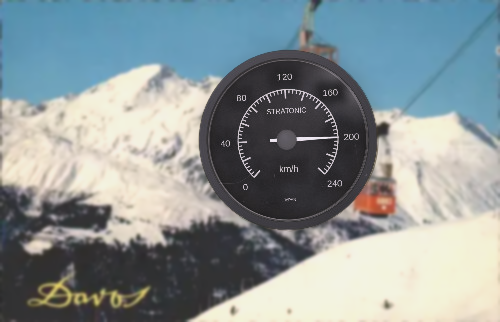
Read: 200 (km/h)
